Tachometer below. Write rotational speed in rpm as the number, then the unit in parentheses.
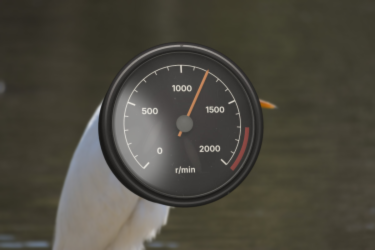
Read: 1200 (rpm)
